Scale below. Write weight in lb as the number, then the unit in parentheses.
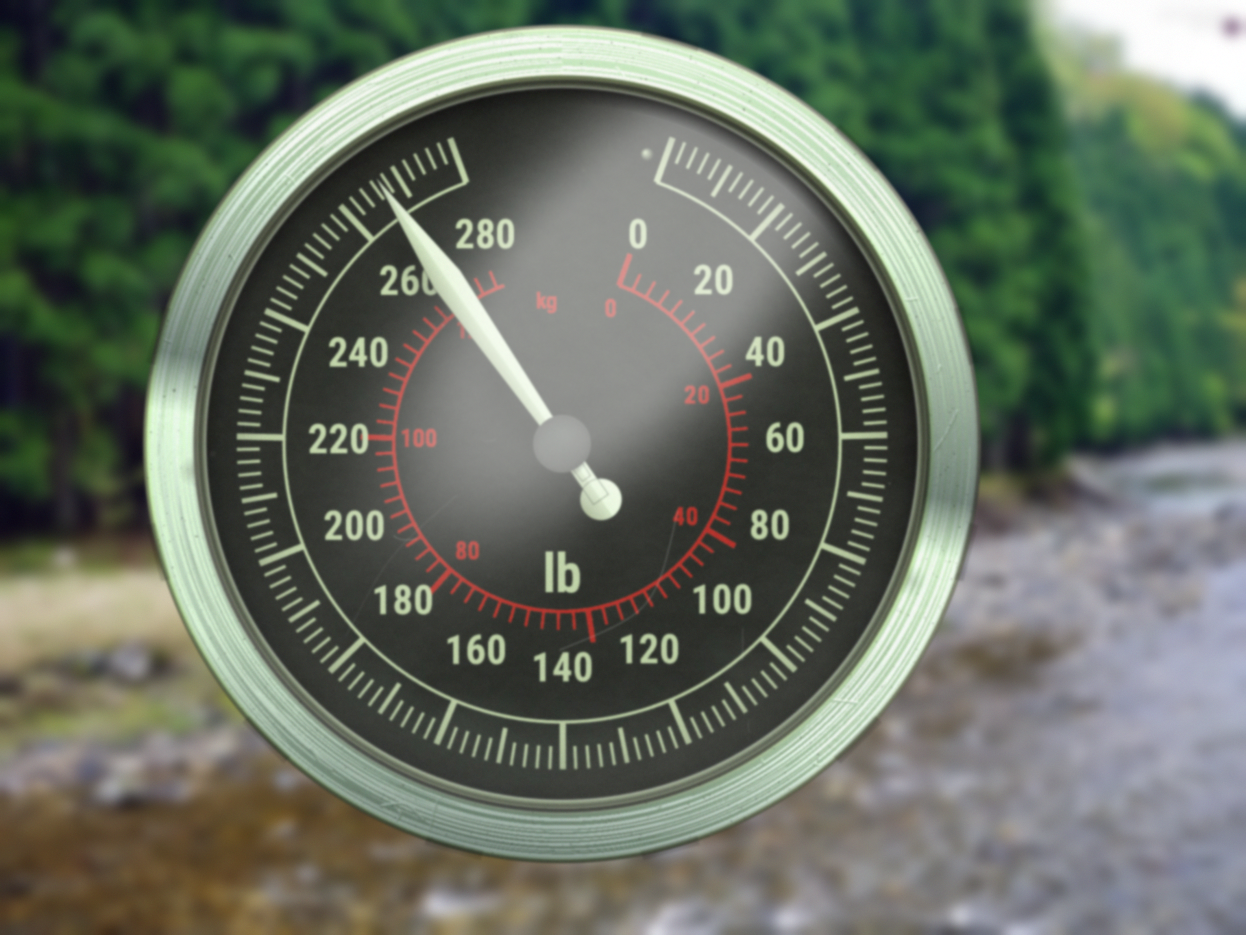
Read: 267 (lb)
